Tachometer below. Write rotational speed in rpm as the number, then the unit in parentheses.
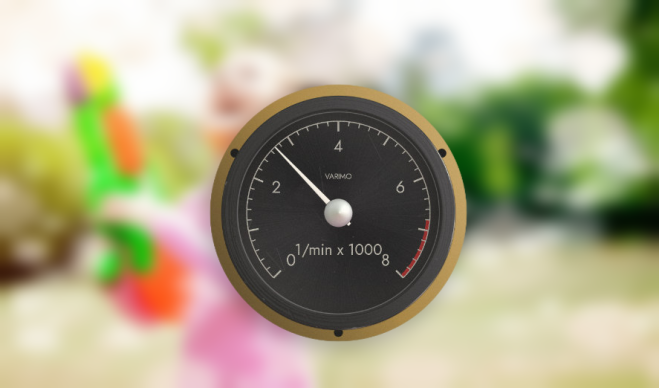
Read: 2700 (rpm)
